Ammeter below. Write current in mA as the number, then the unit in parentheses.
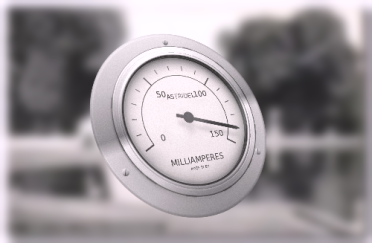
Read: 140 (mA)
